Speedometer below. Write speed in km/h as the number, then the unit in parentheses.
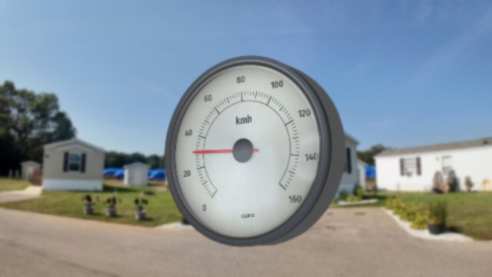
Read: 30 (km/h)
